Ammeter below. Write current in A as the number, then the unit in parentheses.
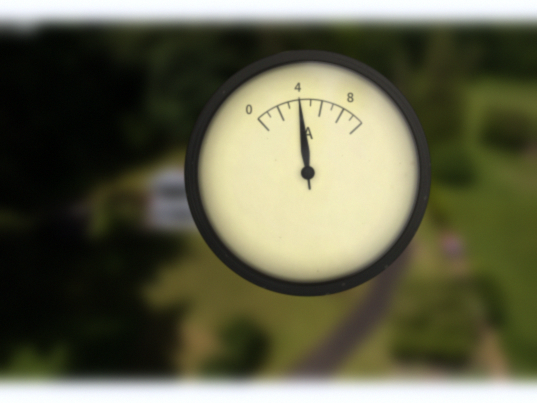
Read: 4 (A)
